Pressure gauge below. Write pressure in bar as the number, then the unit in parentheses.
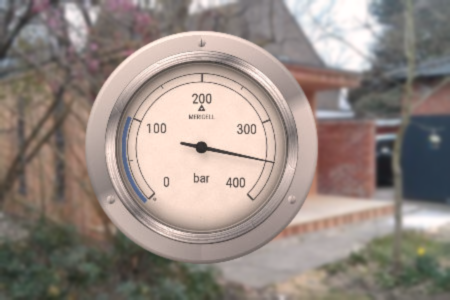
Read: 350 (bar)
